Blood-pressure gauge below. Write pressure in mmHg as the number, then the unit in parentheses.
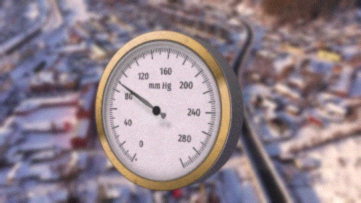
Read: 90 (mmHg)
